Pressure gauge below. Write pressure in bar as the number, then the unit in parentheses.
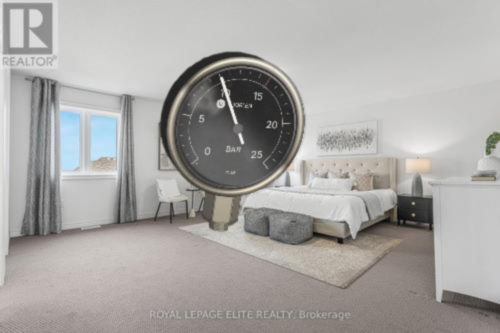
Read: 10 (bar)
